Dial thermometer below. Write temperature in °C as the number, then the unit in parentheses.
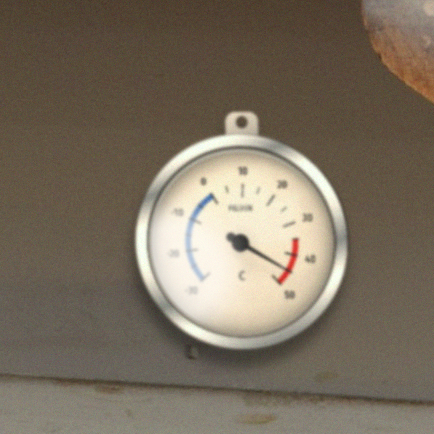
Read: 45 (°C)
